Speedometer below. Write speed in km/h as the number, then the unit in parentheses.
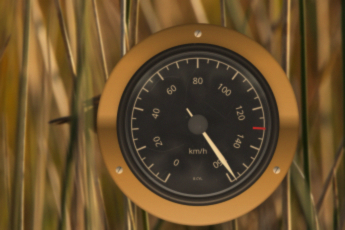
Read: 157.5 (km/h)
